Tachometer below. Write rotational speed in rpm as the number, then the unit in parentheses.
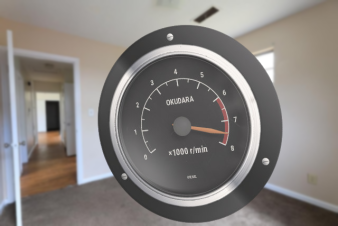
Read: 7500 (rpm)
